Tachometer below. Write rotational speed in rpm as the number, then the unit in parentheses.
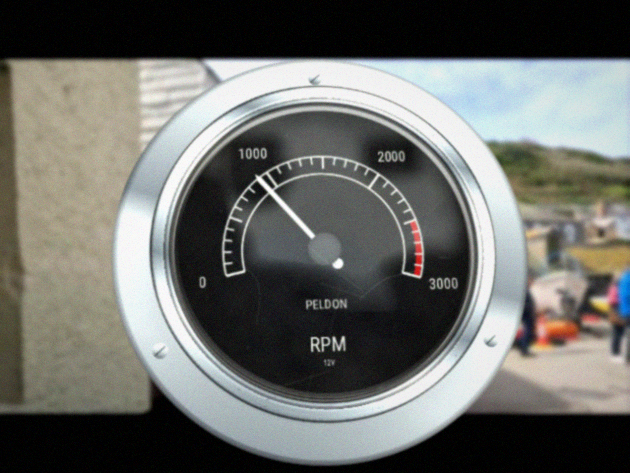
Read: 900 (rpm)
